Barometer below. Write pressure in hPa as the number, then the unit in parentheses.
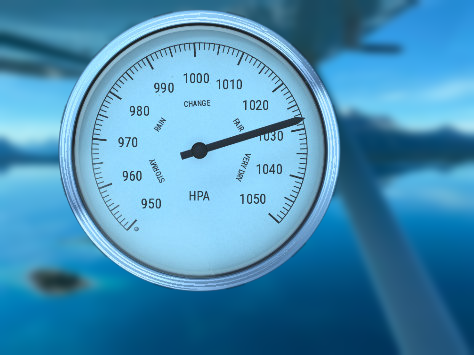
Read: 1028 (hPa)
